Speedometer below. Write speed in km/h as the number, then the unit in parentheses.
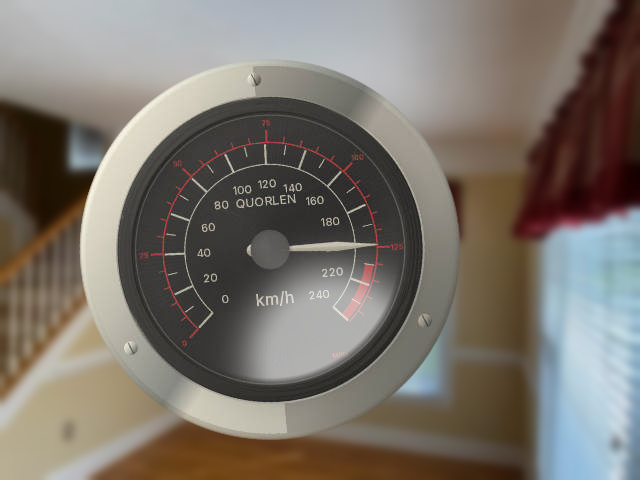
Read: 200 (km/h)
